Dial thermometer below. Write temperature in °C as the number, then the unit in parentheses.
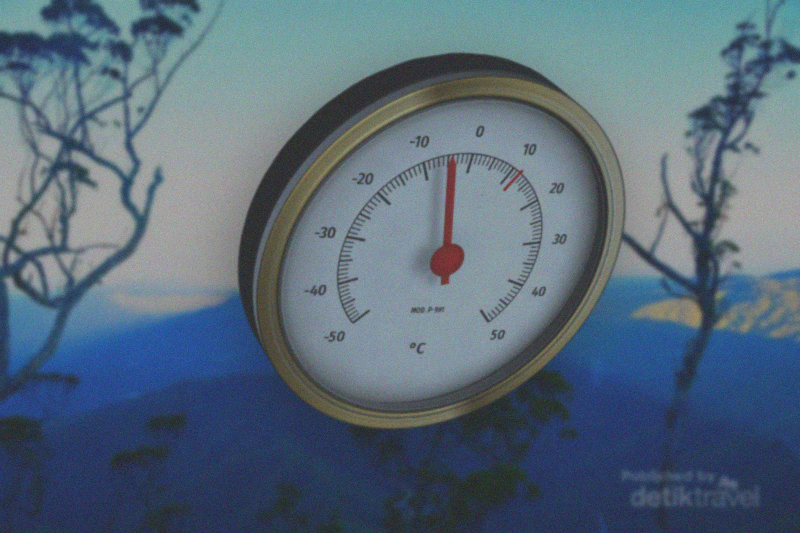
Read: -5 (°C)
